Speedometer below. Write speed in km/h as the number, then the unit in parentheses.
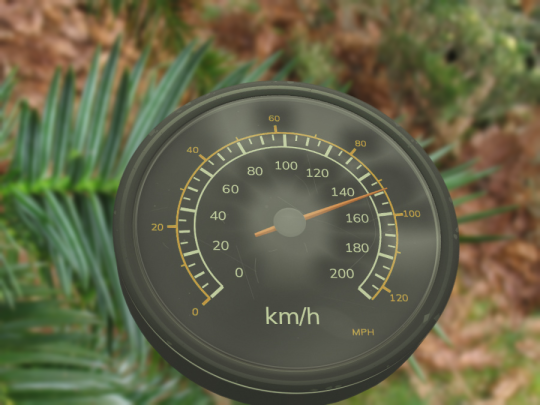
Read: 150 (km/h)
